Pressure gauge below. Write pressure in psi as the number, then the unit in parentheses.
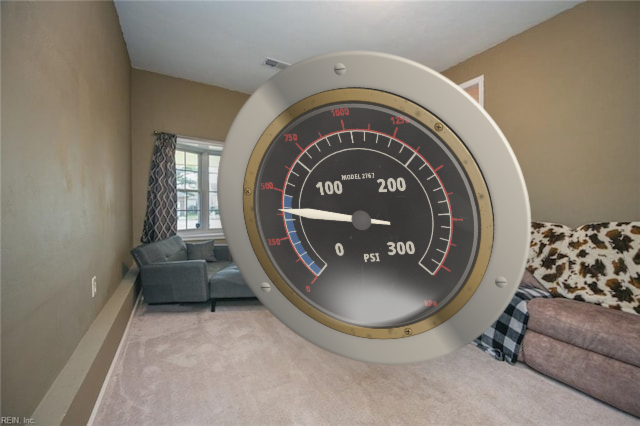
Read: 60 (psi)
